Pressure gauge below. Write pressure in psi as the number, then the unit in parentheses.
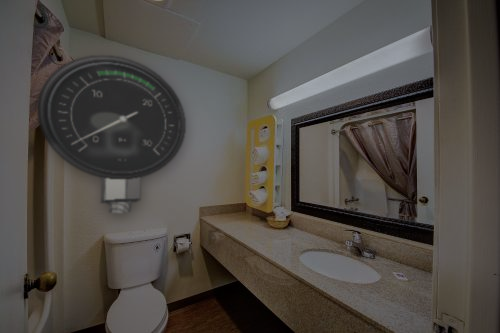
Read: 1 (psi)
